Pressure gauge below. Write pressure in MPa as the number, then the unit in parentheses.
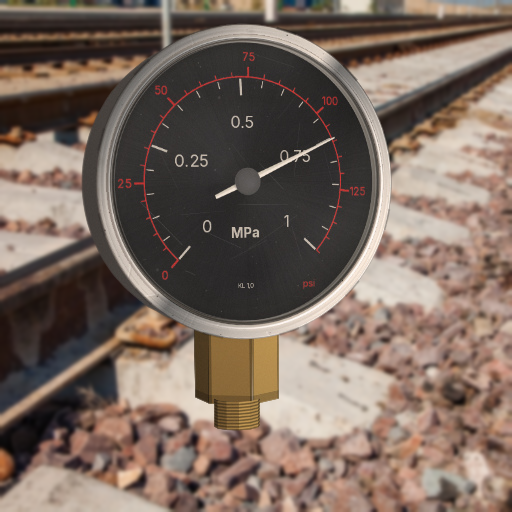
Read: 0.75 (MPa)
